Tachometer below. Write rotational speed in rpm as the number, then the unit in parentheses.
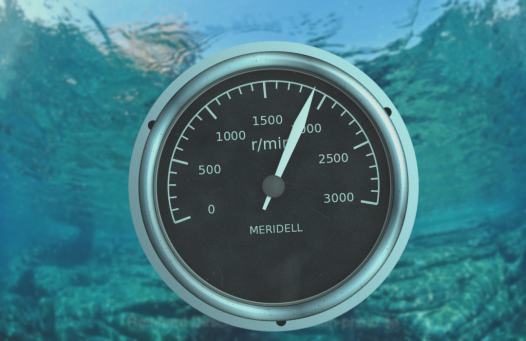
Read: 1900 (rpm)
